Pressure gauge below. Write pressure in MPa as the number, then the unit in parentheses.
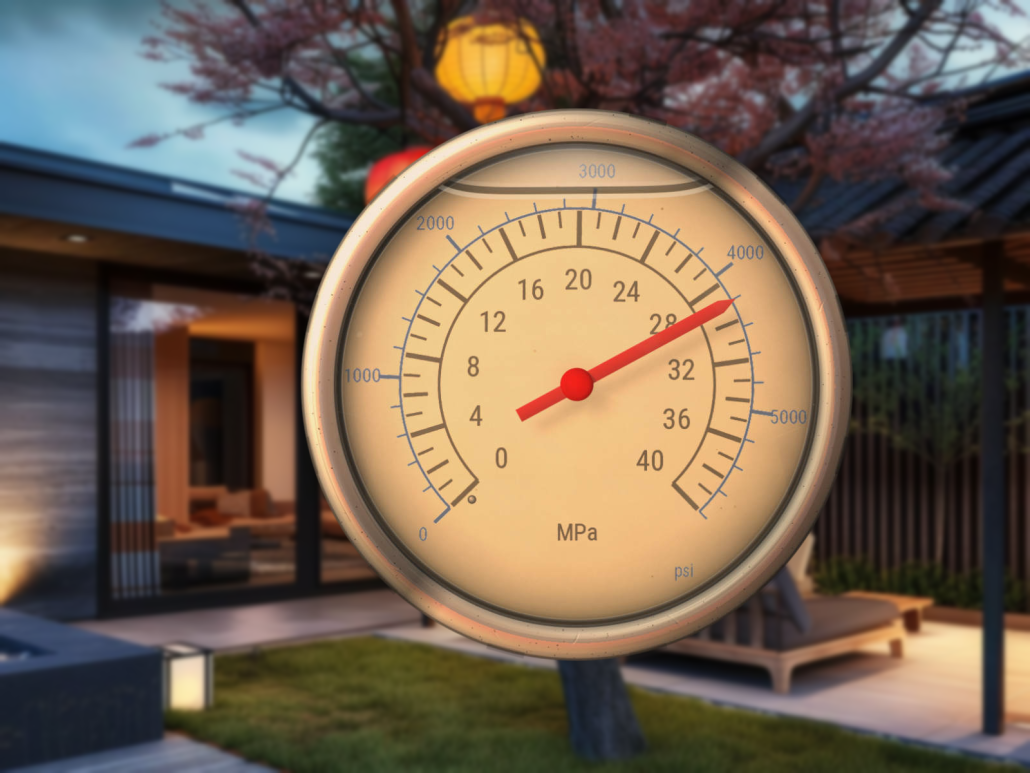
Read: 29 (MPa)
